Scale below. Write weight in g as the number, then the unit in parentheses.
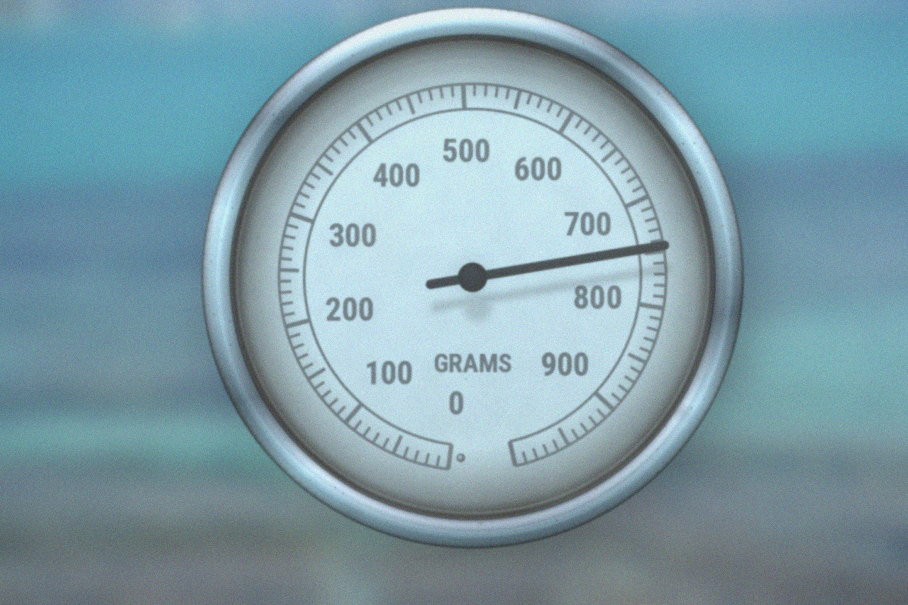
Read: 745 (g)
